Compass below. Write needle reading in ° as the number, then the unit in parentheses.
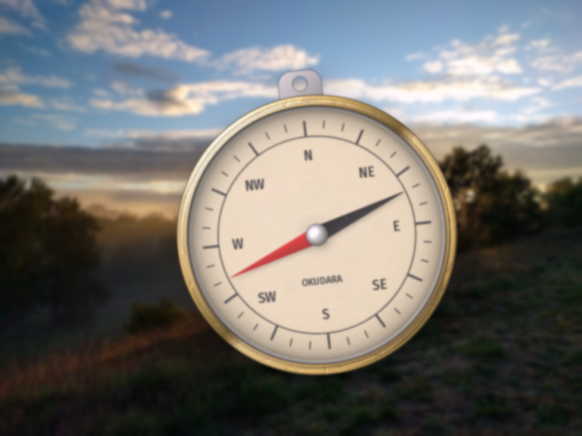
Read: 250 (°)
